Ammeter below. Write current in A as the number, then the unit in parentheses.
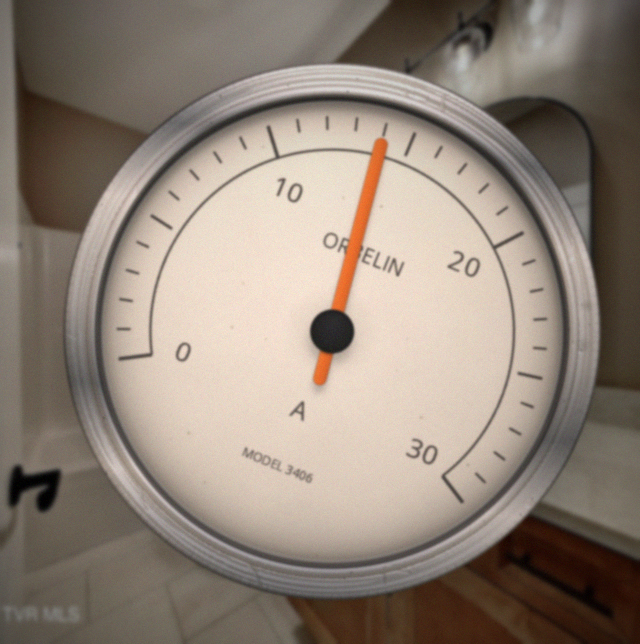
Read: 14 (A)
